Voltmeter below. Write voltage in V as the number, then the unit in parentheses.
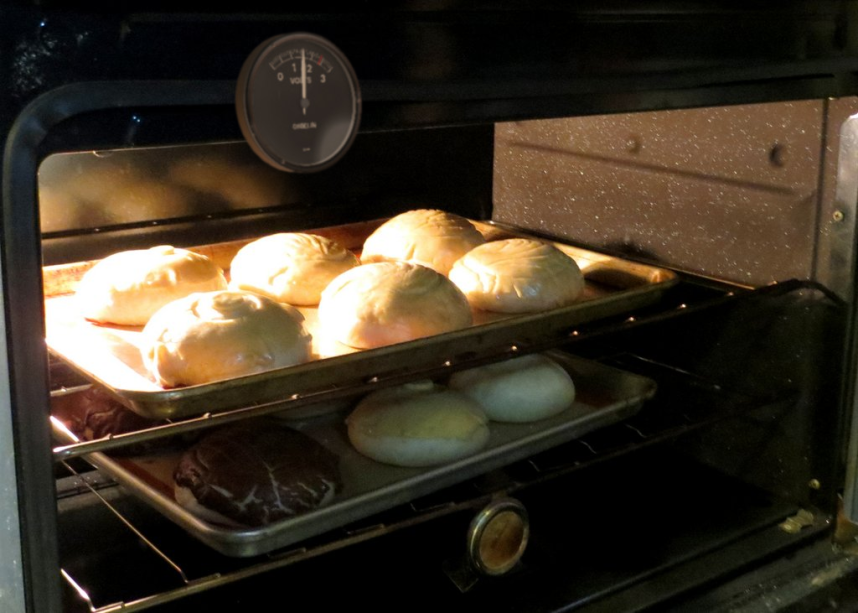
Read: 1.5 (V)
